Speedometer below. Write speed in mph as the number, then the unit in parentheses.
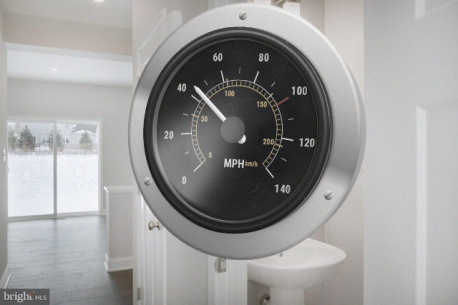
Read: 45 (mph)
